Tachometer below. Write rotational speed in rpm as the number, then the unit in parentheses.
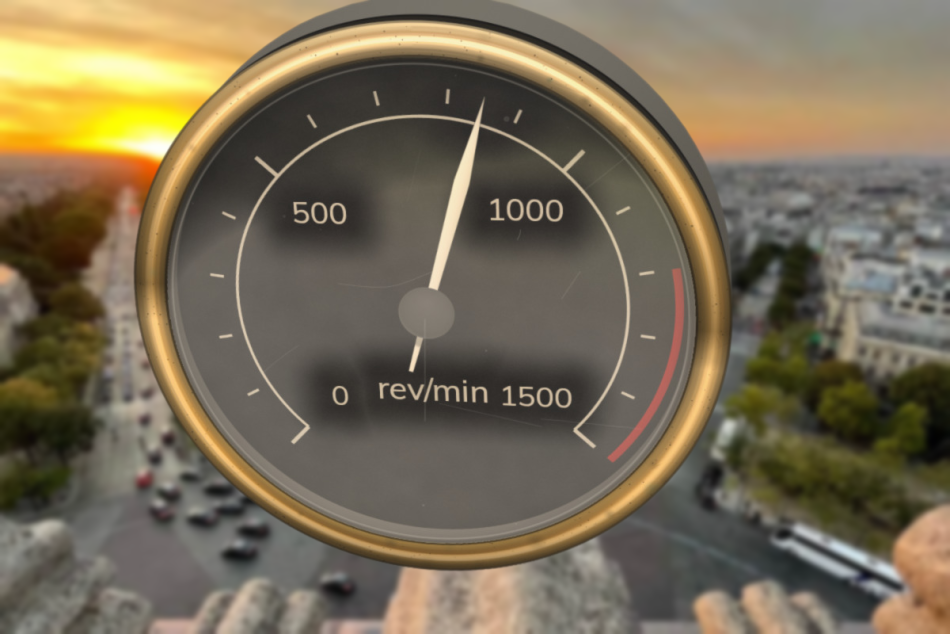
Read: 850 (rpm)
